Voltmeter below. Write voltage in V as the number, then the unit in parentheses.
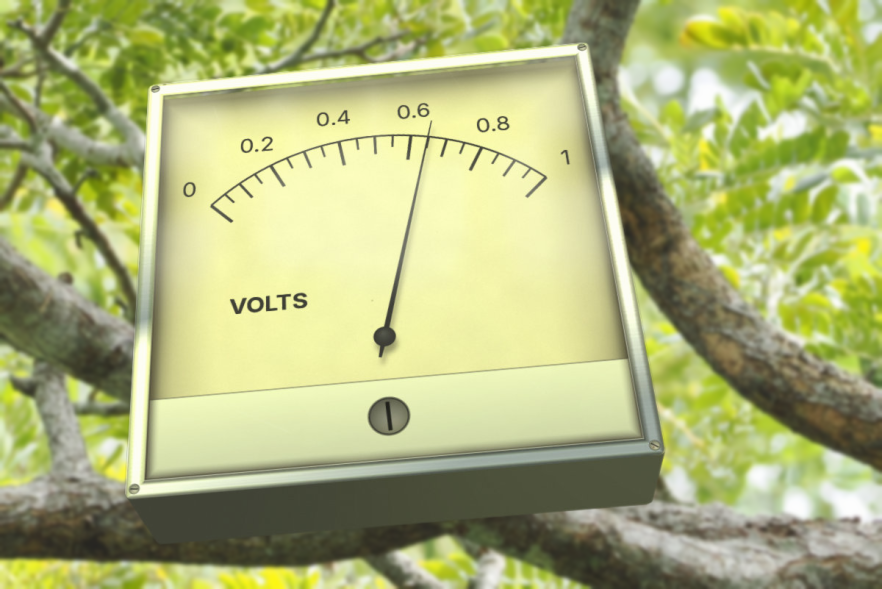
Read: 0.65 (V)
